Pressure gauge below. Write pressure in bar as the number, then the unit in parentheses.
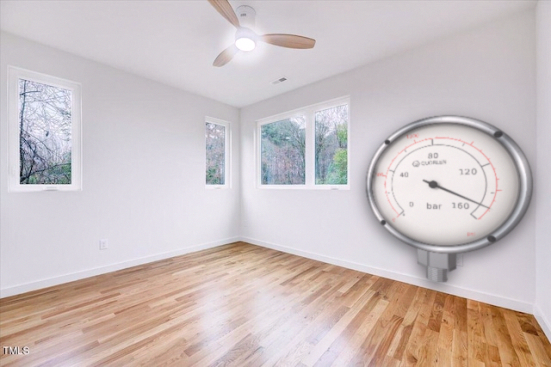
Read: 150 (bar)
